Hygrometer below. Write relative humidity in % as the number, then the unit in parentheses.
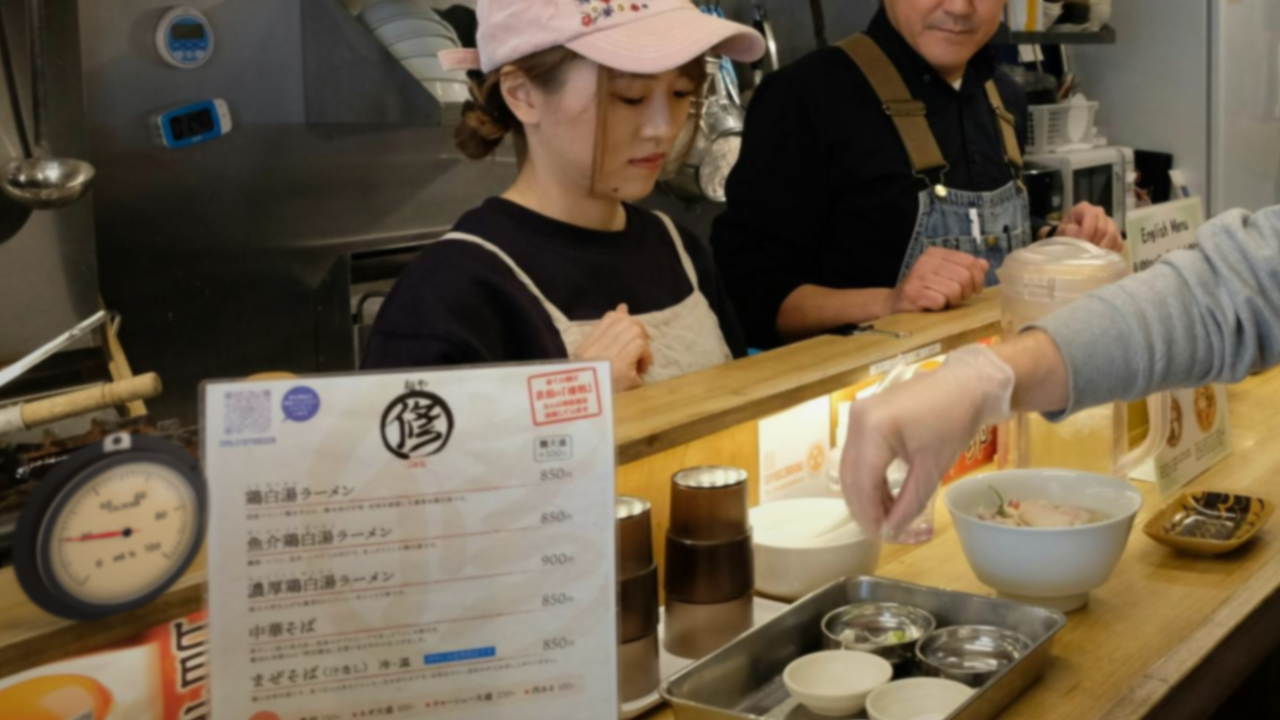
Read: 20 (%)
